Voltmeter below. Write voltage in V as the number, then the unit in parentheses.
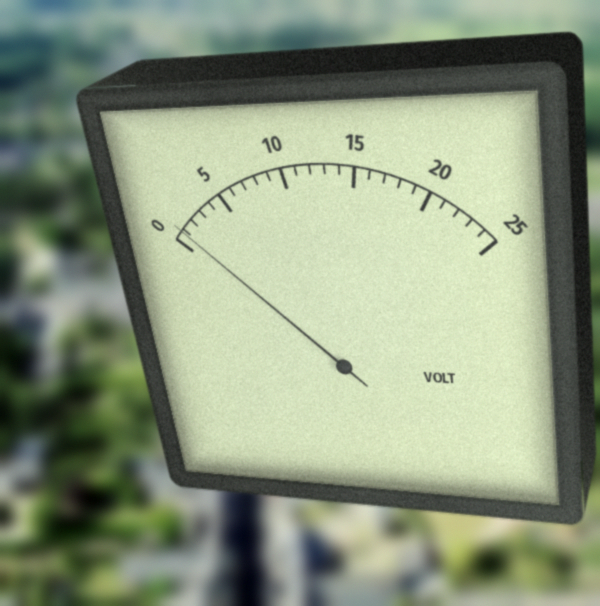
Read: 1 (V)
